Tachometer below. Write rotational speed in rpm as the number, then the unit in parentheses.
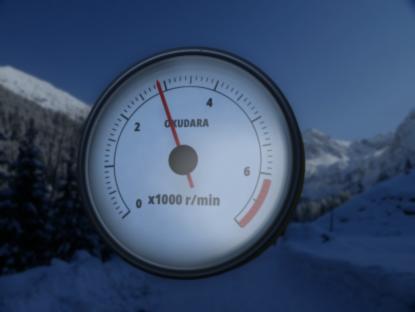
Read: 2900 (rpm)
